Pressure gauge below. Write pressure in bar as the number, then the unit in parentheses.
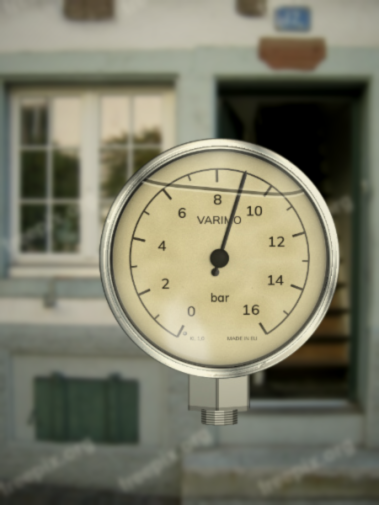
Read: 9 (bar)
